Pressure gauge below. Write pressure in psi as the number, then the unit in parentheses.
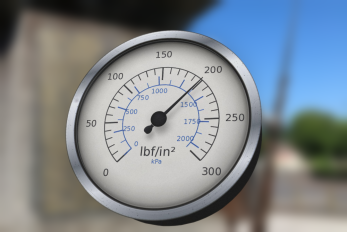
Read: 200 (psi)
